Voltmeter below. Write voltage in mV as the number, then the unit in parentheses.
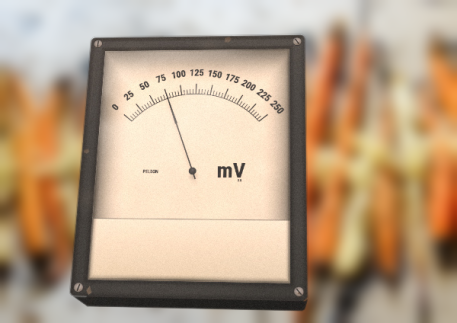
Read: 75 (mV)
